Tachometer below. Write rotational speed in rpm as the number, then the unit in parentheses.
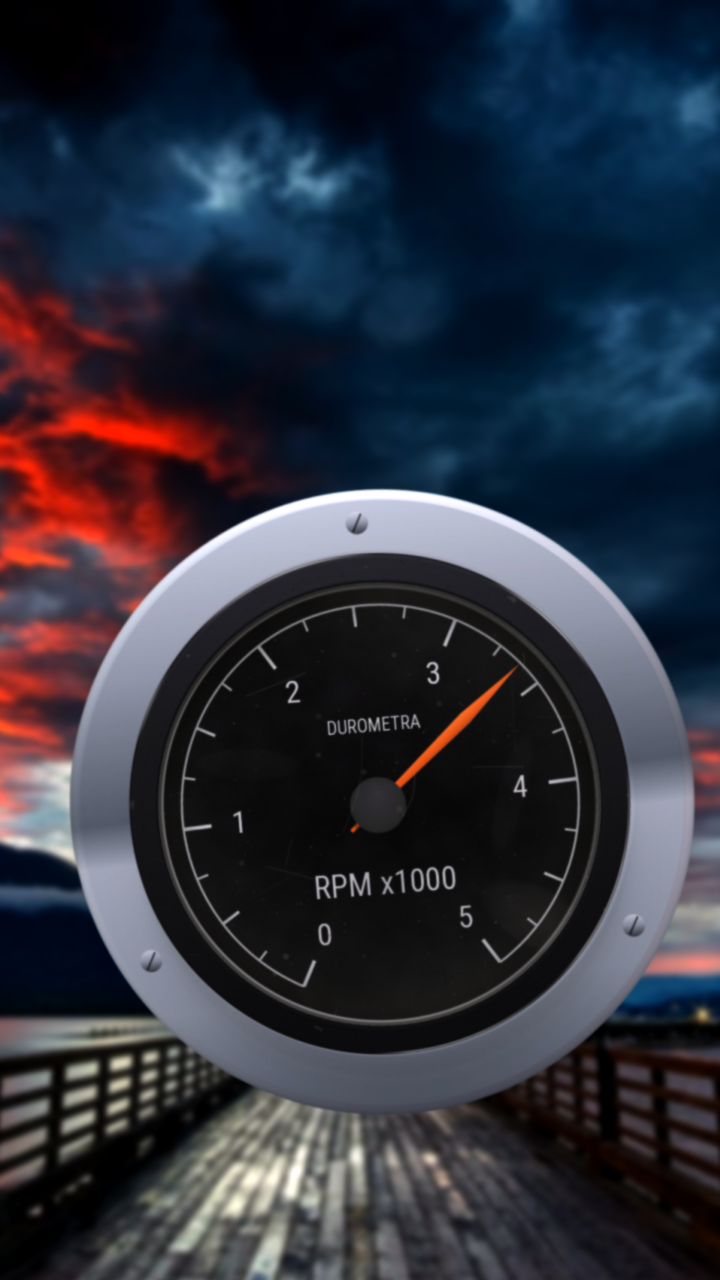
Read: 3375 (rpm)
